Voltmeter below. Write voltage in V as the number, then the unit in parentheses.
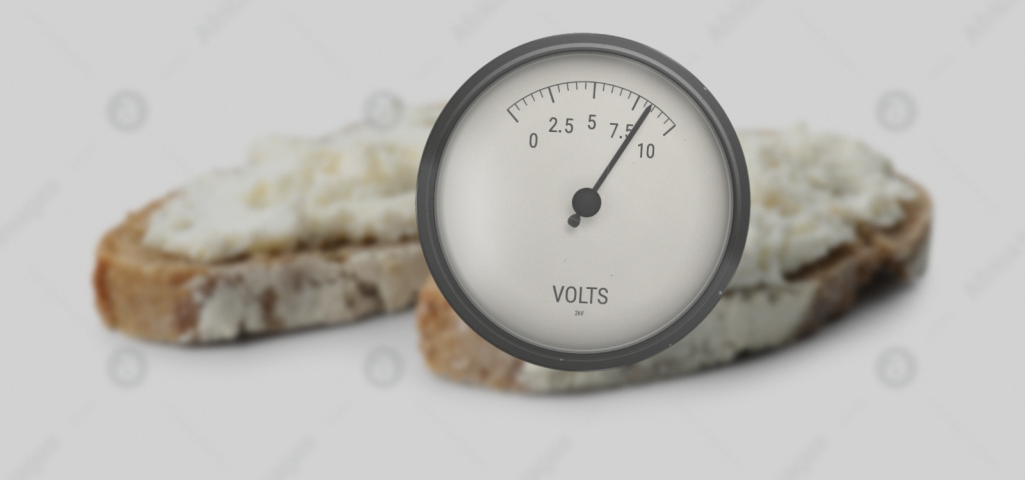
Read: 8.25 (V)
